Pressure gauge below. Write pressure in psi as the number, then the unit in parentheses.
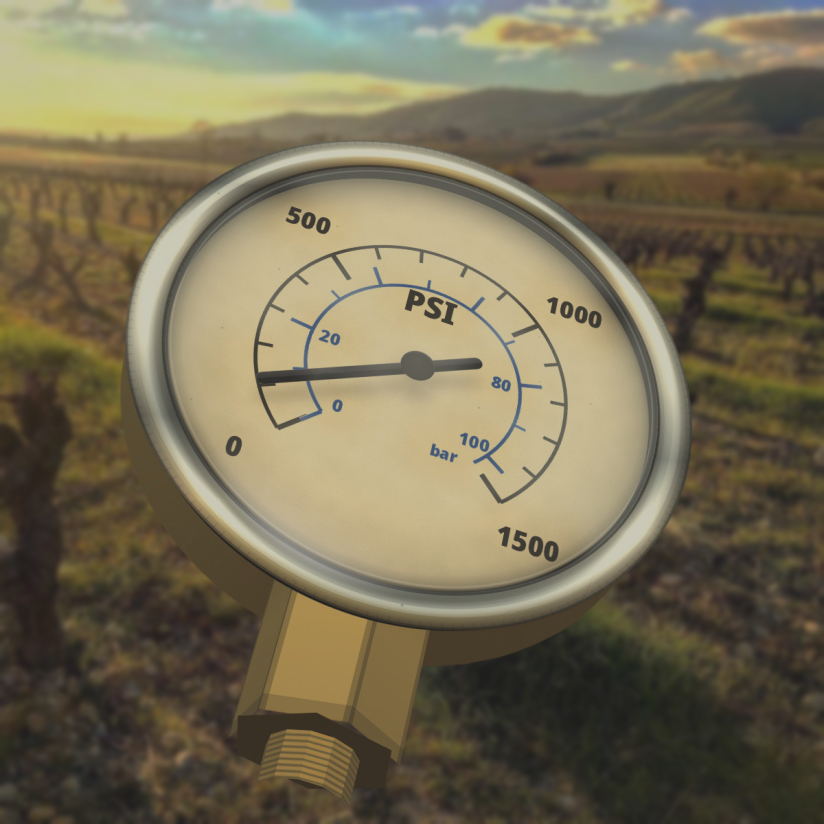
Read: 100 (psi)
